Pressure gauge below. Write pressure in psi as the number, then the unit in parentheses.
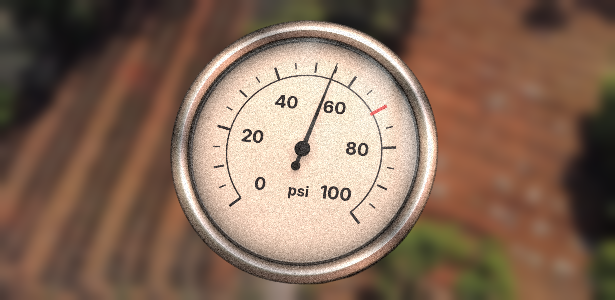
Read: 55 (psi)
